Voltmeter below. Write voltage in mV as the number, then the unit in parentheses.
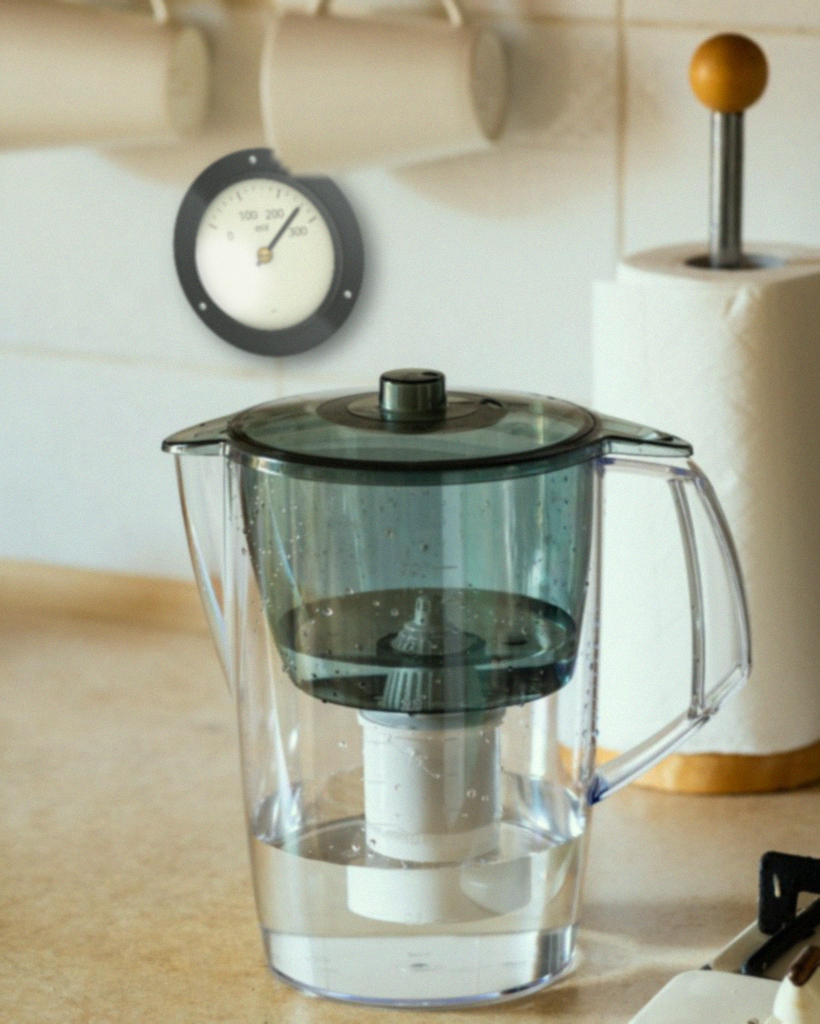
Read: 260 (mV)
